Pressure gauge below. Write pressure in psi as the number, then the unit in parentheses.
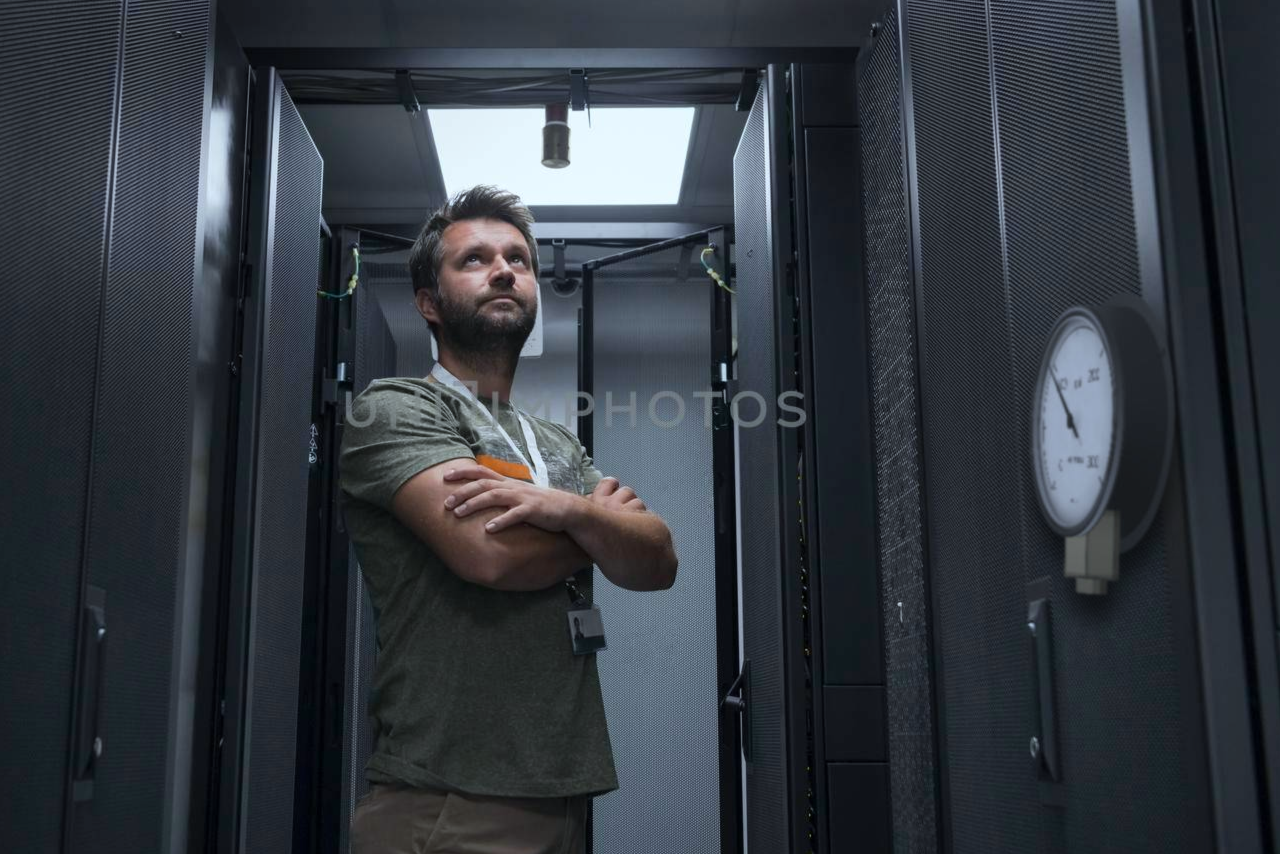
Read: 100 (psi)
